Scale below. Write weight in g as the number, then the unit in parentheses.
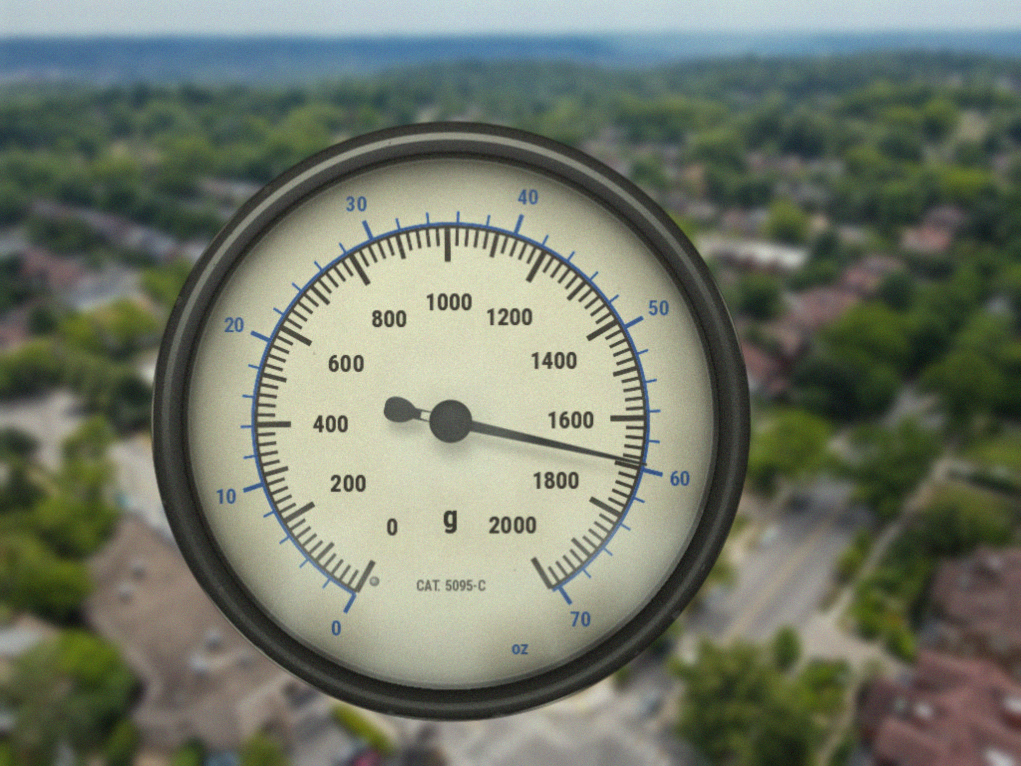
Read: 1690 (g)
